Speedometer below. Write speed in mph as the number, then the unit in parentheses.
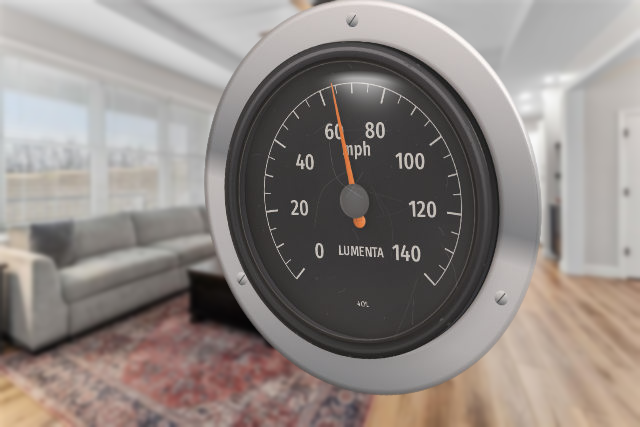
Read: 65 (mph)
